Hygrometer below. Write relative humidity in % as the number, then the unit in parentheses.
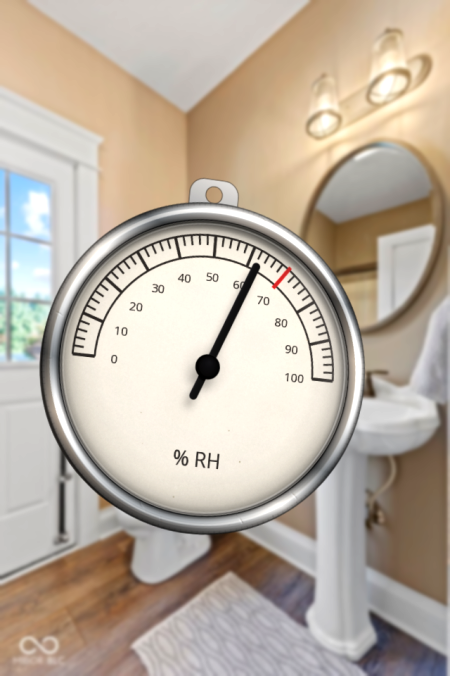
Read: 62 (%)
